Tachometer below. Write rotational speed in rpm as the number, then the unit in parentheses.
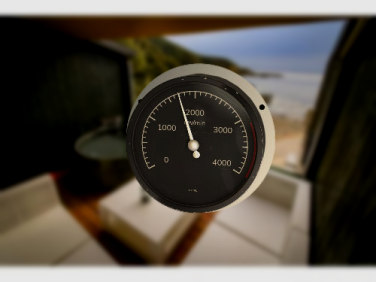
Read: 1700 (rpm)
